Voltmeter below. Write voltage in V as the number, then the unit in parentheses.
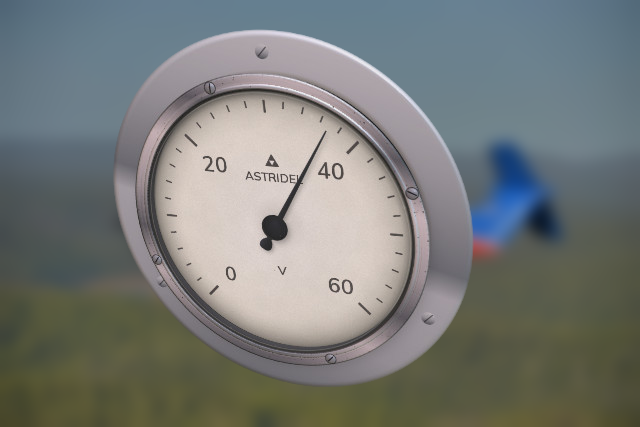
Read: 37 (V)
